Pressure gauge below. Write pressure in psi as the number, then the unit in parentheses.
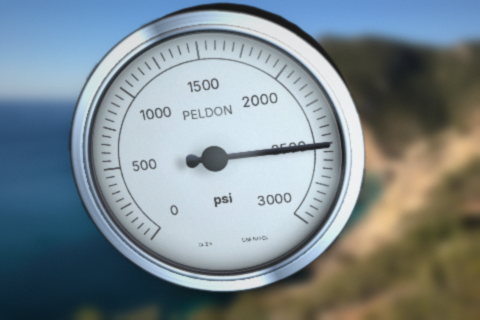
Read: 2500 (psi)
